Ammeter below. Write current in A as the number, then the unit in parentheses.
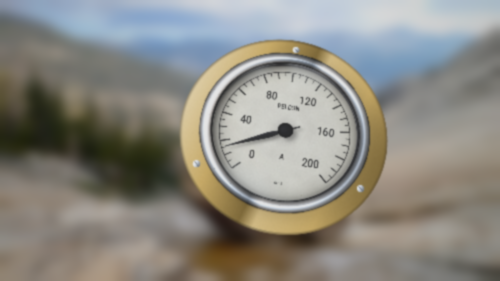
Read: 15 (A)
